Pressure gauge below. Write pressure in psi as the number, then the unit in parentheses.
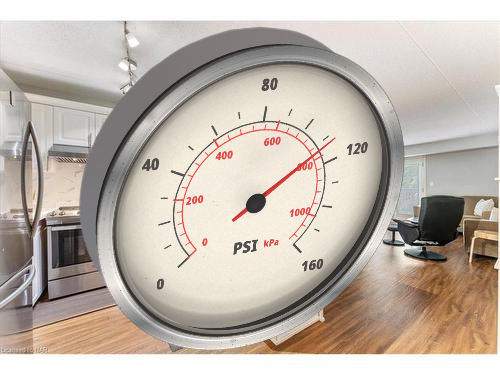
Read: 110 (psi)
